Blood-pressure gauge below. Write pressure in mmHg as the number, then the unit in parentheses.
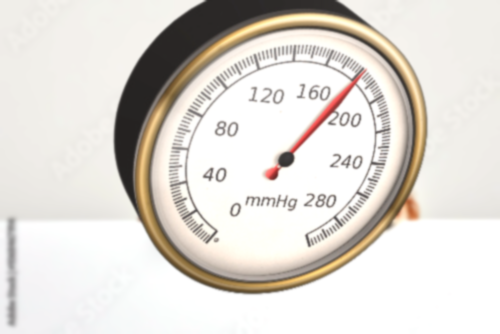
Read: 180 (mmHg)
